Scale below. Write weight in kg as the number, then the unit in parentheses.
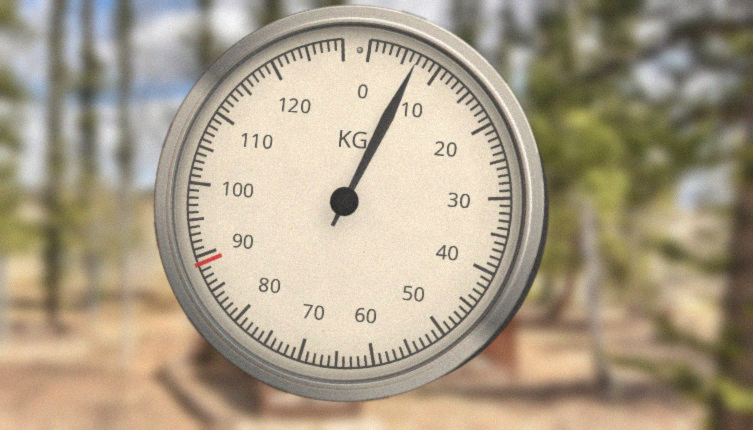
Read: 7 (kg)
